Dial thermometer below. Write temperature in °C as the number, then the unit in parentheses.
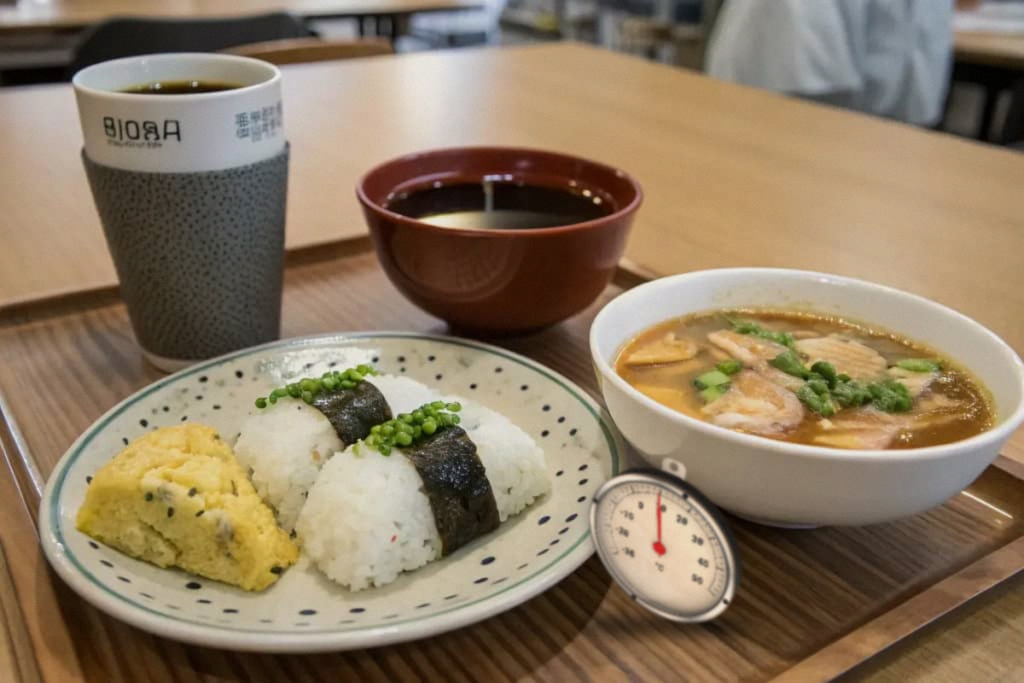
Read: 10 (°C)
